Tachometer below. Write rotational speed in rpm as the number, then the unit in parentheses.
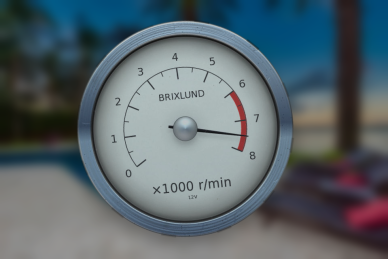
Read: 7500 (rpm)
